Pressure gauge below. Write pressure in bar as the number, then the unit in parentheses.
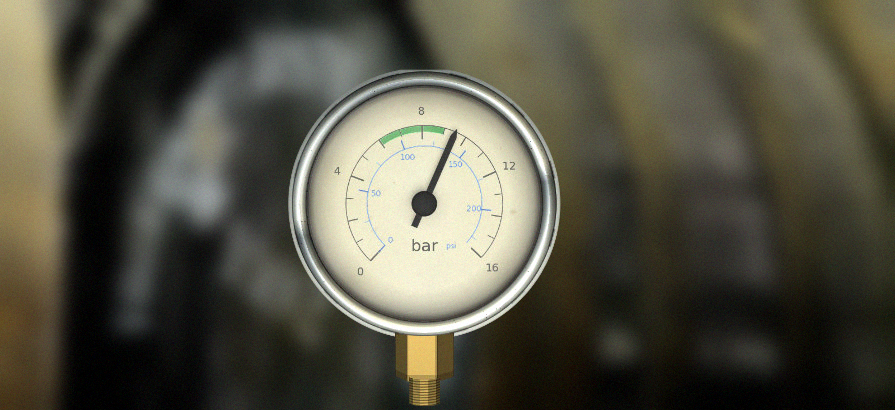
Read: 9.5 (bar)
